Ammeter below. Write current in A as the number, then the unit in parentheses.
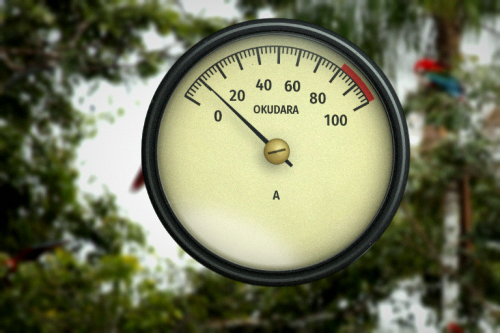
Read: 10 (A)
